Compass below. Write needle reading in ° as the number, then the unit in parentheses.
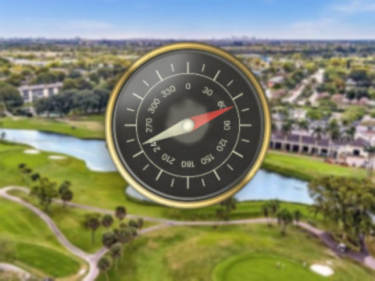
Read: 67.5 (°)
